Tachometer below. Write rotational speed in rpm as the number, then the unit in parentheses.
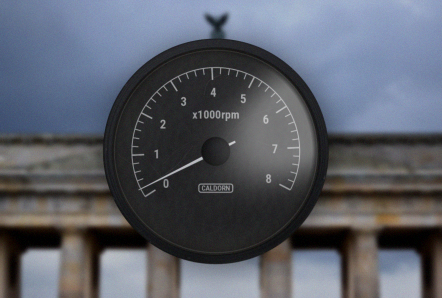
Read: 200 (rpm)
